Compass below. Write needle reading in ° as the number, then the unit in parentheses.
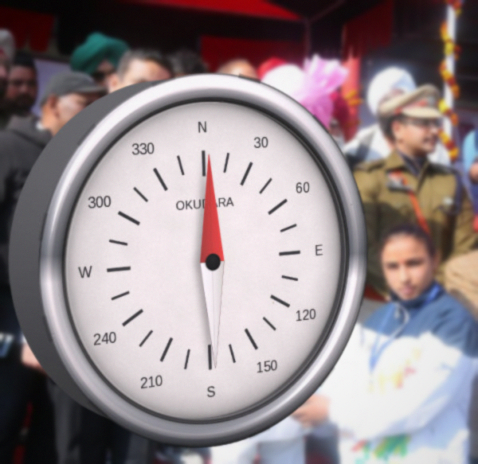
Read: 0 (°)
